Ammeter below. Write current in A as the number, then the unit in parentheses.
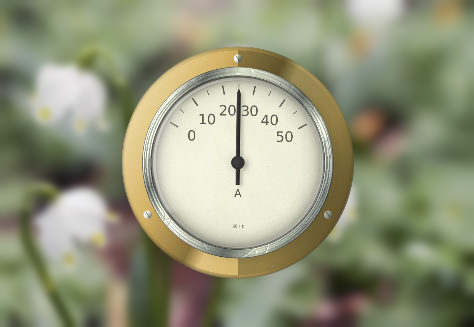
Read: 25 (A)
